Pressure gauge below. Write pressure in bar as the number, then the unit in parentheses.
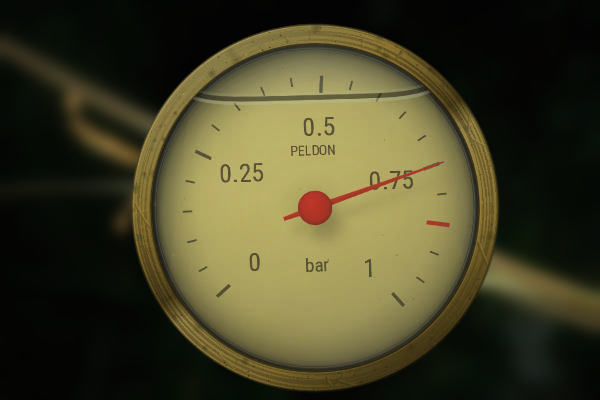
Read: 0.75 (bar)
